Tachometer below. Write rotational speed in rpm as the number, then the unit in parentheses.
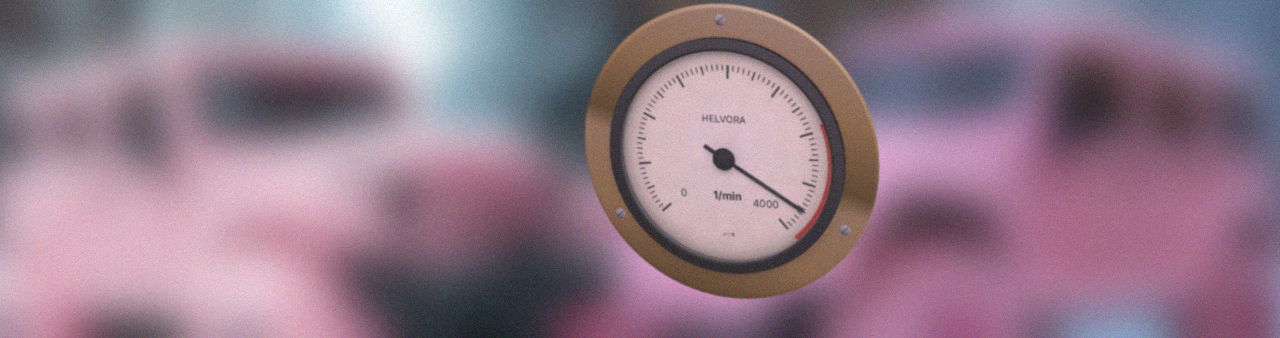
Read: 3750 (rpm)
